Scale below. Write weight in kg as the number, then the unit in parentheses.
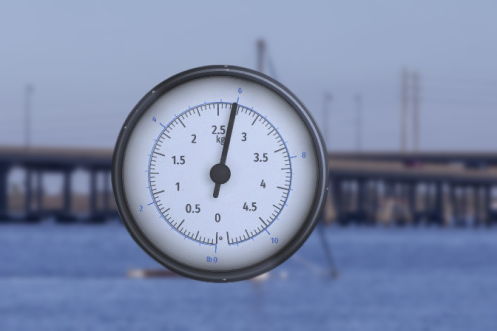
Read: 2.7 (kg)
